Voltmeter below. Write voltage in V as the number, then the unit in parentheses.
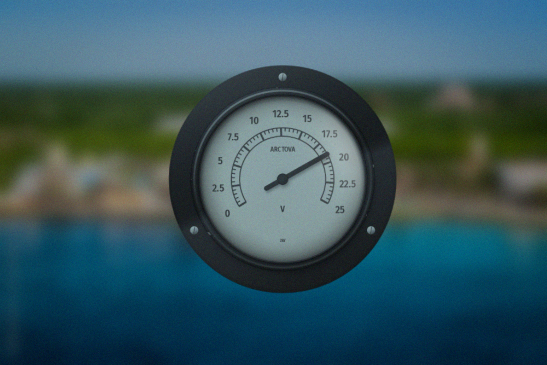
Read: 19 (V)
